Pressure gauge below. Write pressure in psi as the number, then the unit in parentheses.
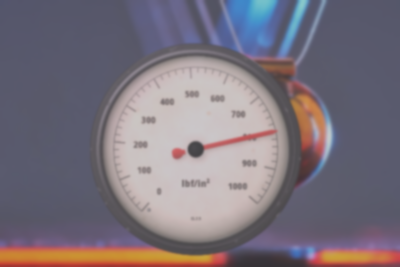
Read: 800 (psi)
